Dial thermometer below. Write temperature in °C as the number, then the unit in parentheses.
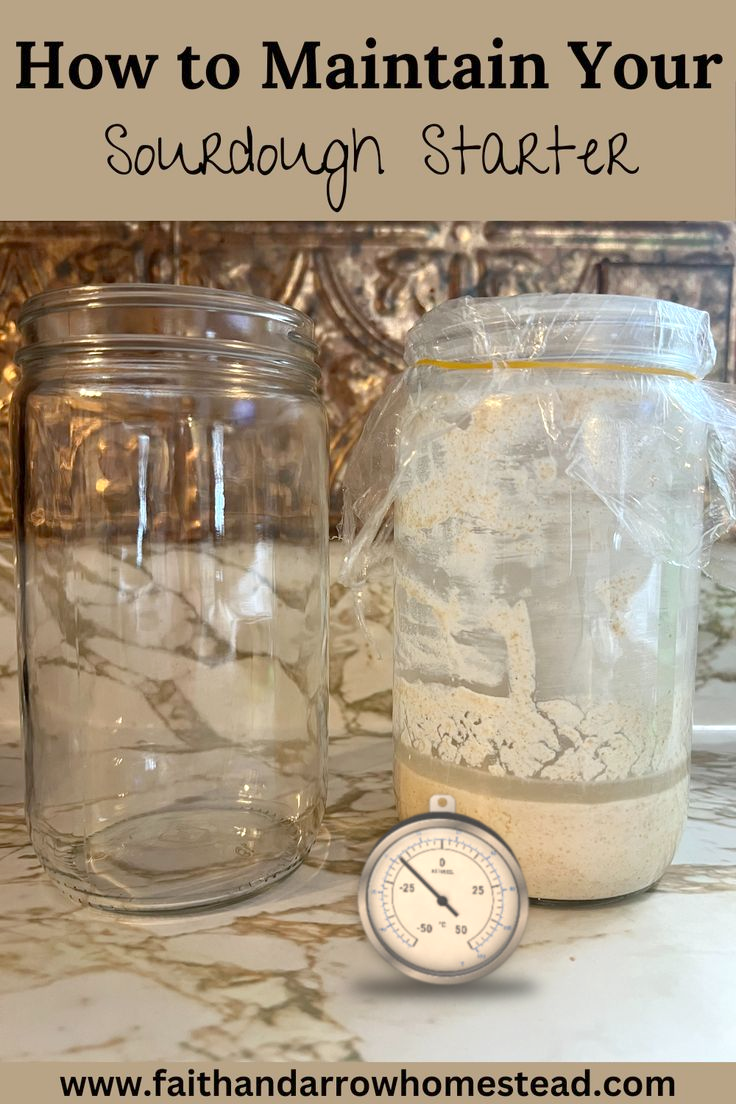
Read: -15 (°C)
